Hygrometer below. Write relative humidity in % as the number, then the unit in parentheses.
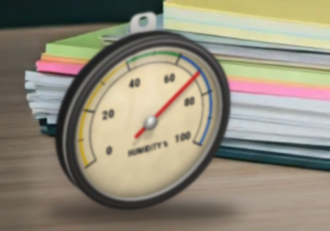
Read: 70 (%)
